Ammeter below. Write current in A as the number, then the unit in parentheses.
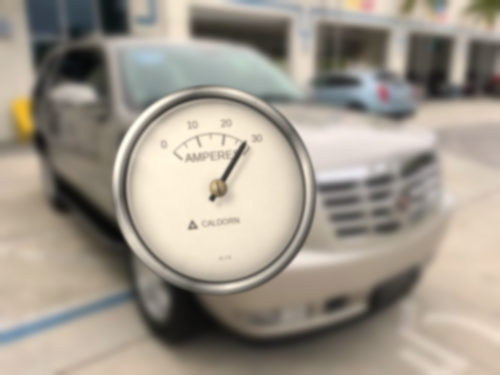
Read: 27.5 (A)
